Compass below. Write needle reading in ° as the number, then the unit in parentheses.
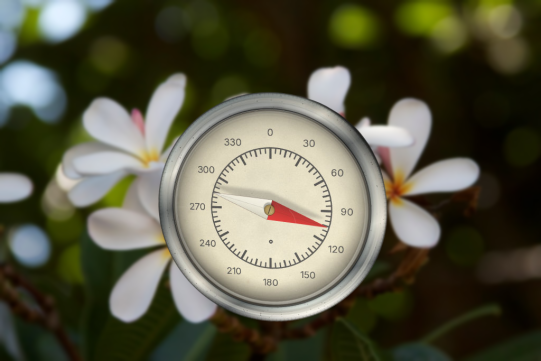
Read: 105 (°)
